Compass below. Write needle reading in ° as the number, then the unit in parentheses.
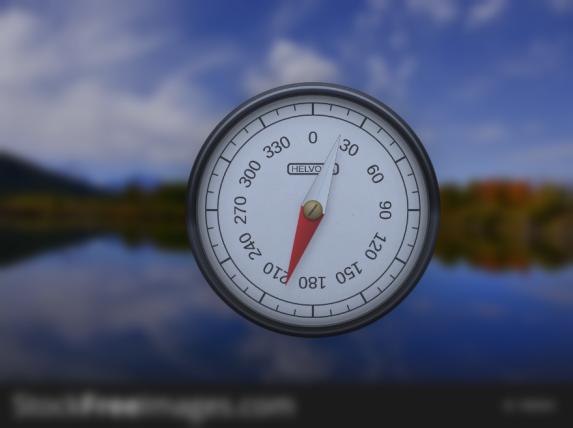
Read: 200 (°)
